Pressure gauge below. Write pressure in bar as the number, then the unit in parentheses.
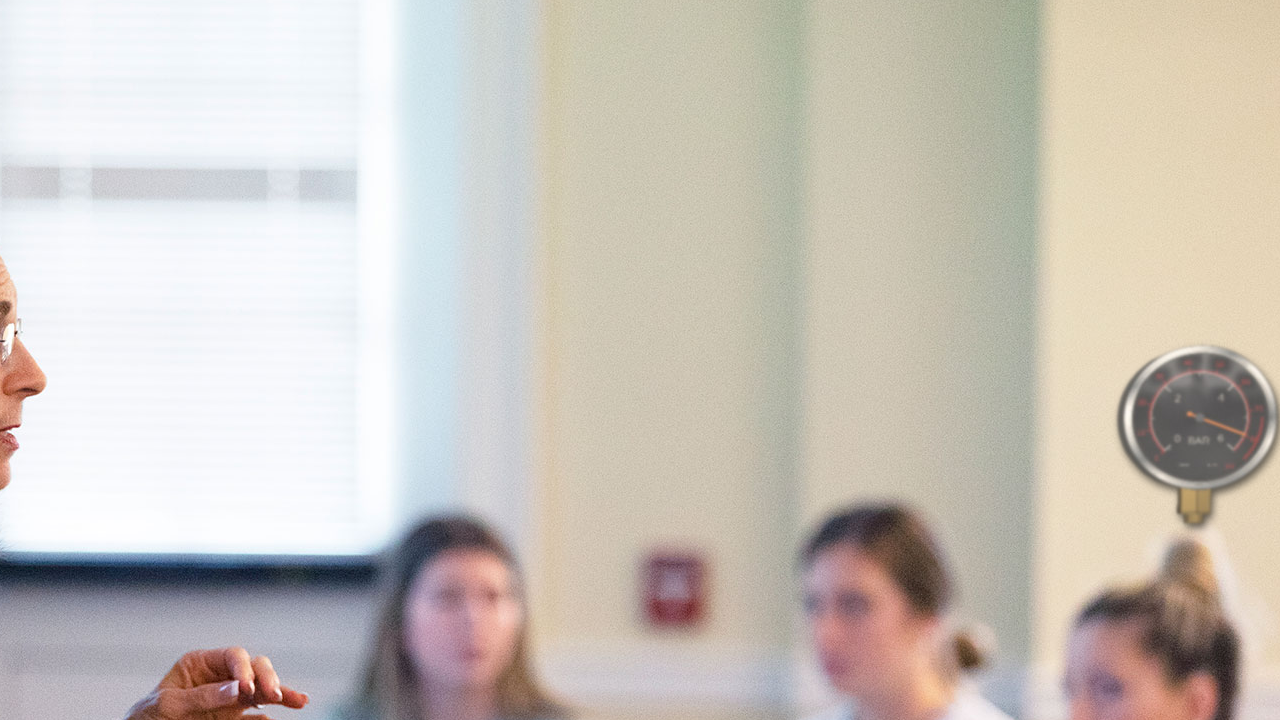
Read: 5.5 (bar)
